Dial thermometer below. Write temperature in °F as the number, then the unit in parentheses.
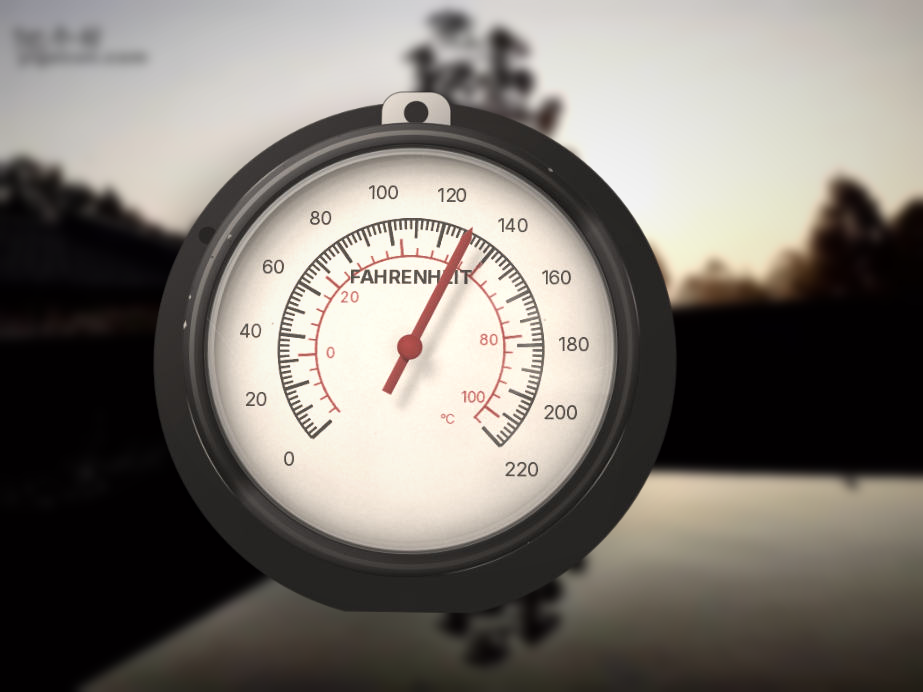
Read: 130 (°F)
